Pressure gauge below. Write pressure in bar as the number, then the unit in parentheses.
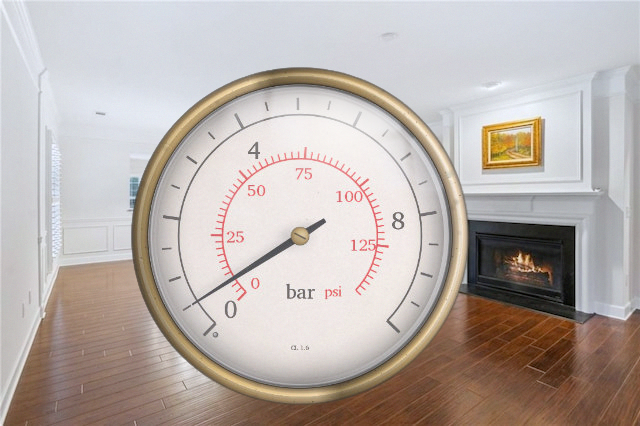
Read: 0.5 (bar)
